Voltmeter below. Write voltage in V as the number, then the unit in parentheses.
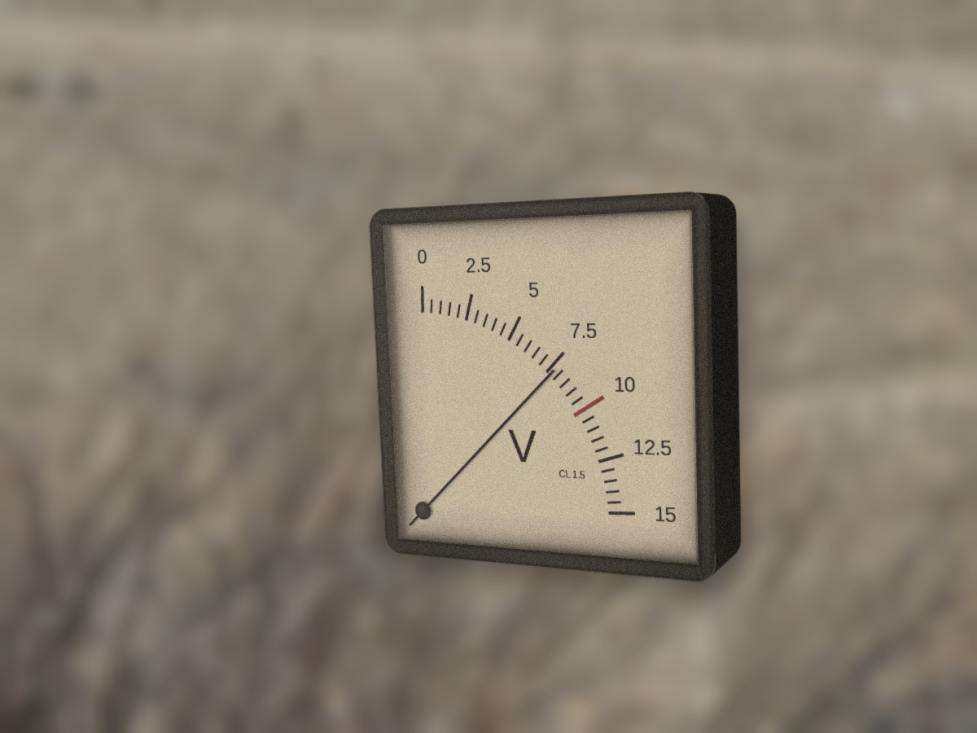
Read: 7.75 (V)
